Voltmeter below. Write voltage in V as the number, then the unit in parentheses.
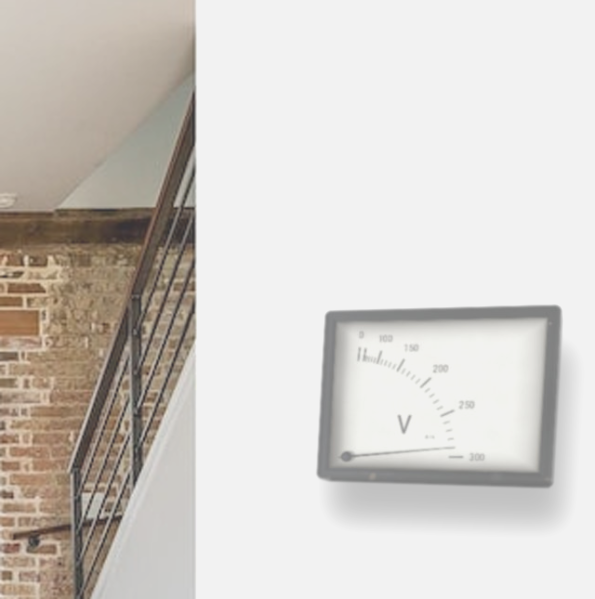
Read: 290 (V)
